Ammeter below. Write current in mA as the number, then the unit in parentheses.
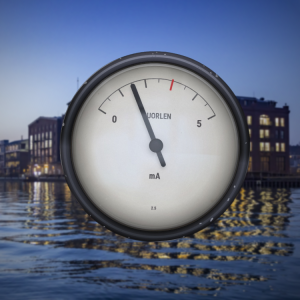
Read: 1.5 (mA)
